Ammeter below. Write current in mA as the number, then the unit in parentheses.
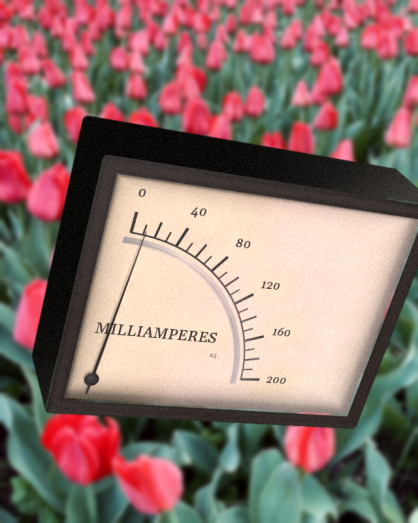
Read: 10 (mA)
